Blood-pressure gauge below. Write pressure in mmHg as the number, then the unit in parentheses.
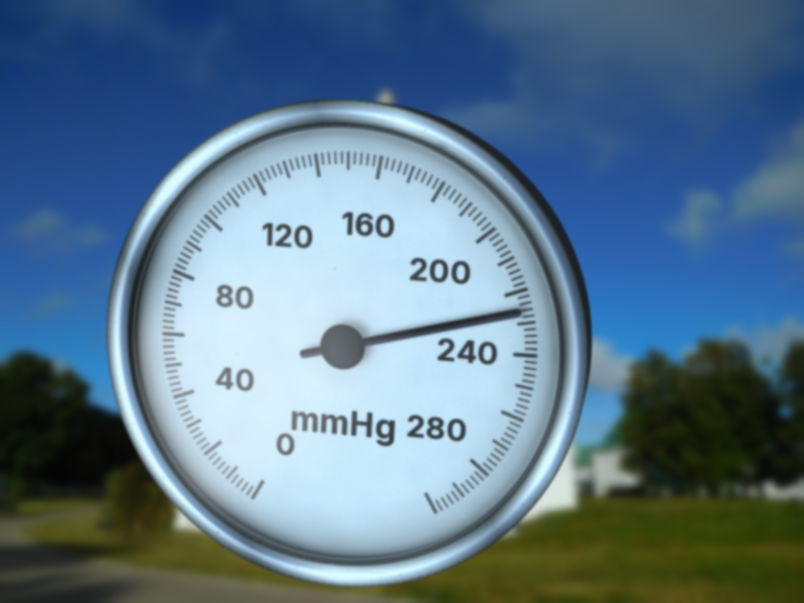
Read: 226 (mmHg)
